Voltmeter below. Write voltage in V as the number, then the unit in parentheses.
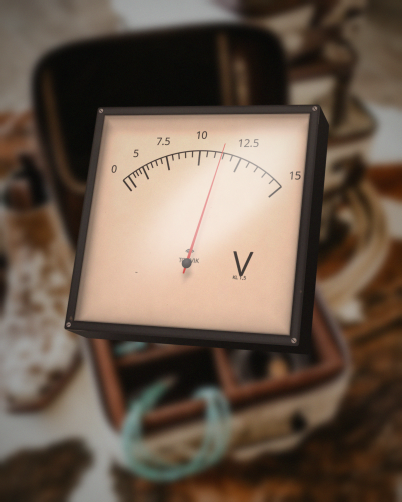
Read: 11.5 (V)
